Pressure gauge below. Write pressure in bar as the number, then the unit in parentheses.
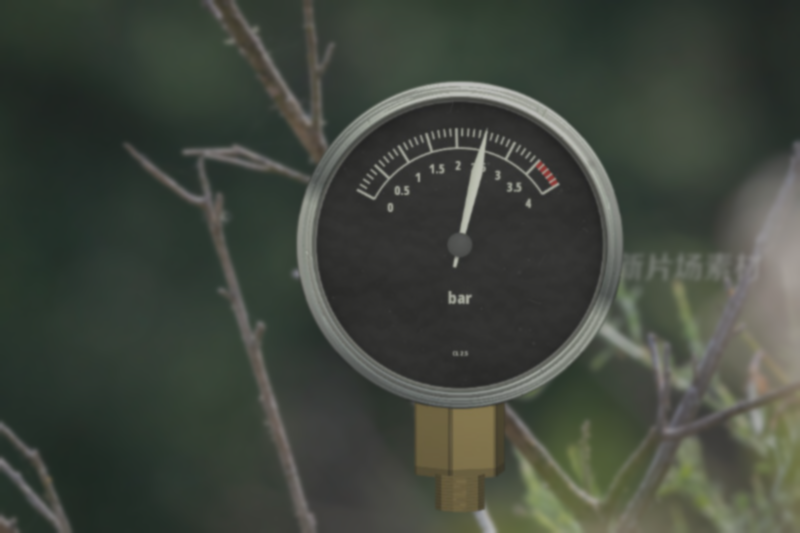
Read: 2.5 (bar)
